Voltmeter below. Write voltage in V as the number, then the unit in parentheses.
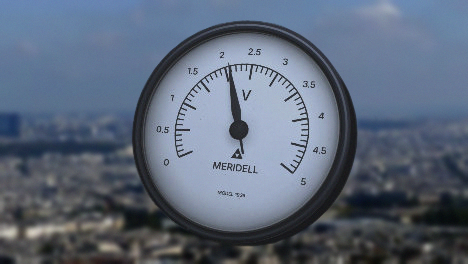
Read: 2.1 (V)
